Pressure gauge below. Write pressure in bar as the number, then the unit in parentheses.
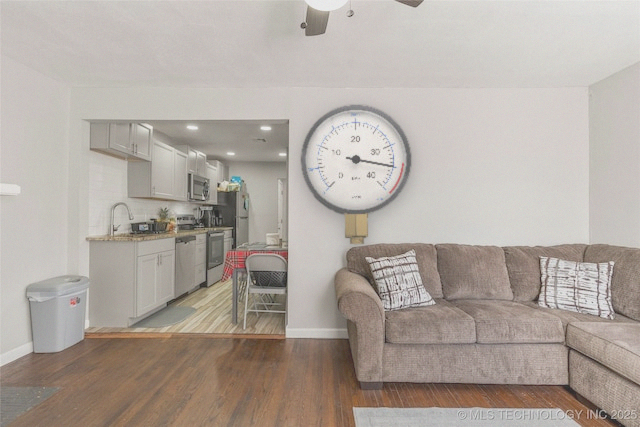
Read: 35 (bar)
